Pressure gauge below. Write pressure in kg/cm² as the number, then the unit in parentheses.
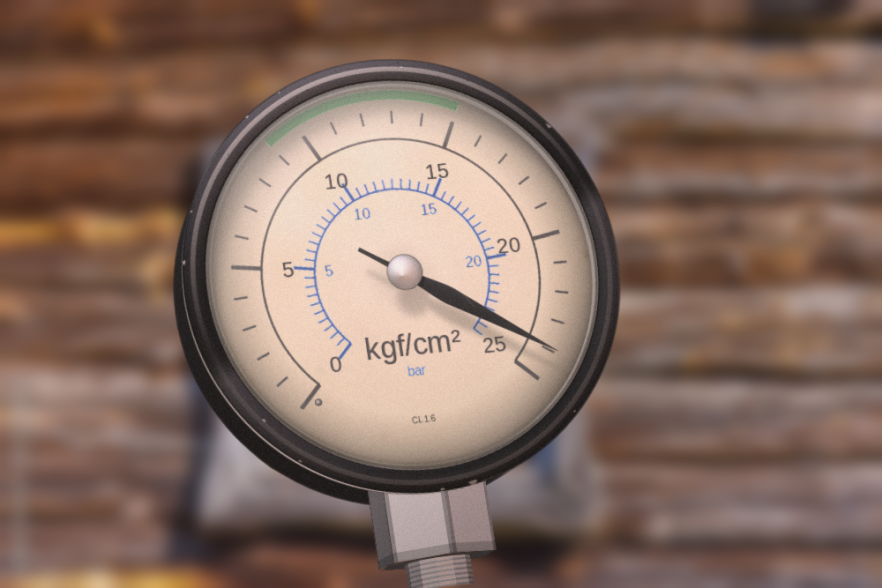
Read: 24 (kg/cm²)
